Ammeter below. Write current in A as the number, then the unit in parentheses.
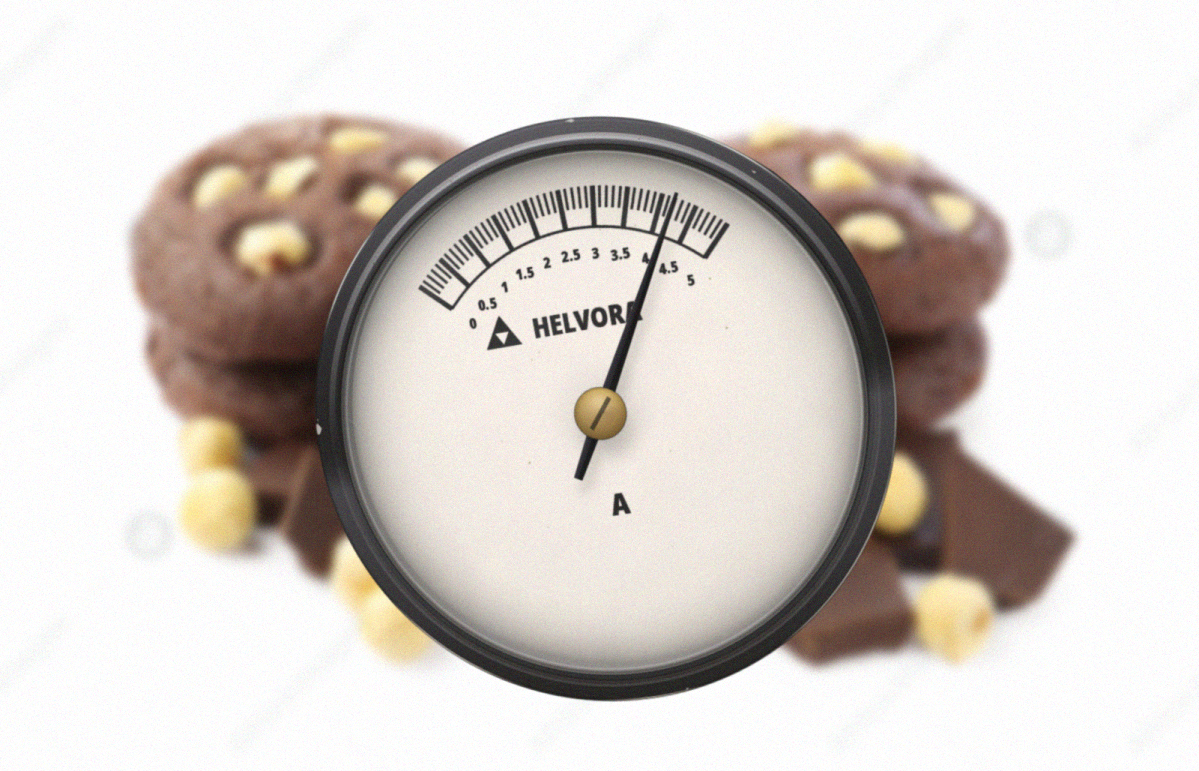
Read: 4.2 (A)
